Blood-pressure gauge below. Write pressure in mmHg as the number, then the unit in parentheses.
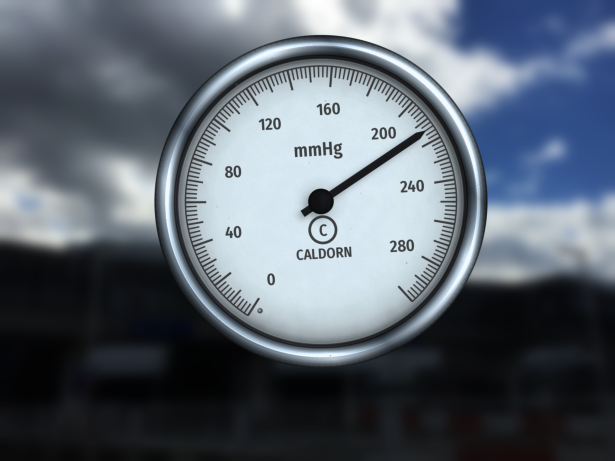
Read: 214 (mmHg)
